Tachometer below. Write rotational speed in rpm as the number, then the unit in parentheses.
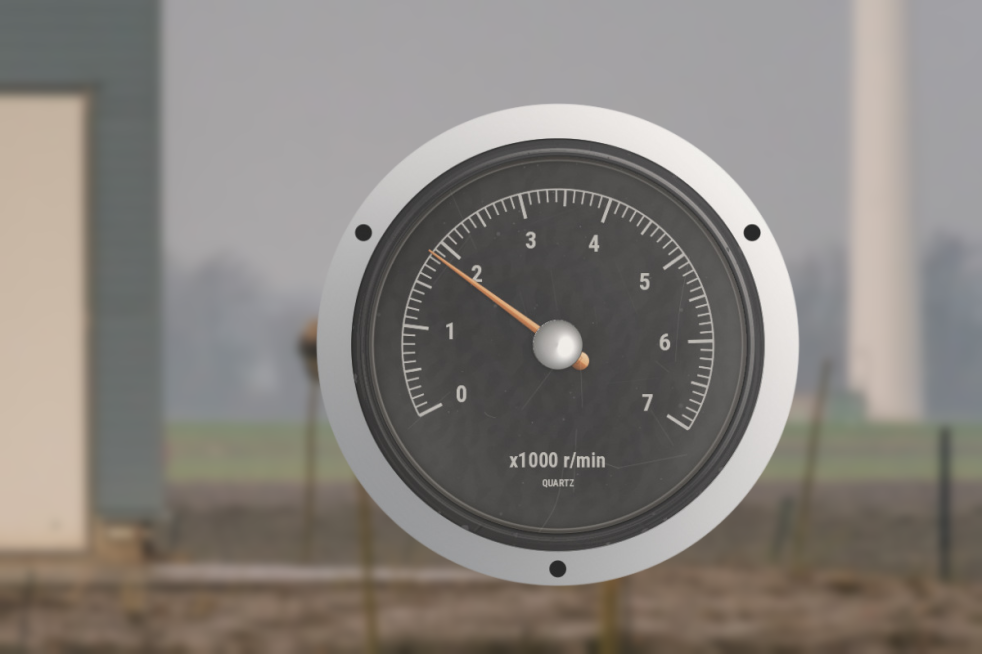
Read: 1850 (rpm)
